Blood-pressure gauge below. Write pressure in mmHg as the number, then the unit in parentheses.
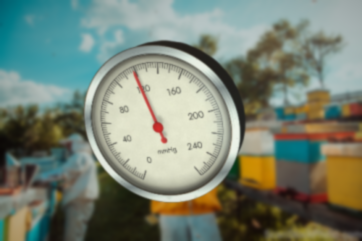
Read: 120 (mmHg)
